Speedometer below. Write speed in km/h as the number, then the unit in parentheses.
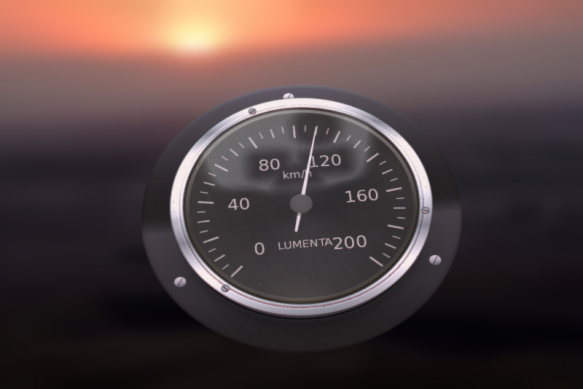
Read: 110 (km/h)
